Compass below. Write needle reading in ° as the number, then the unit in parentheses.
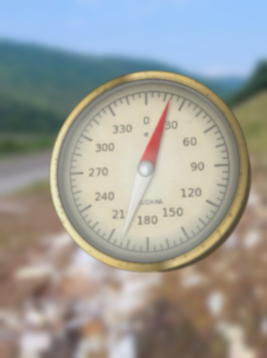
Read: 20 (°)
